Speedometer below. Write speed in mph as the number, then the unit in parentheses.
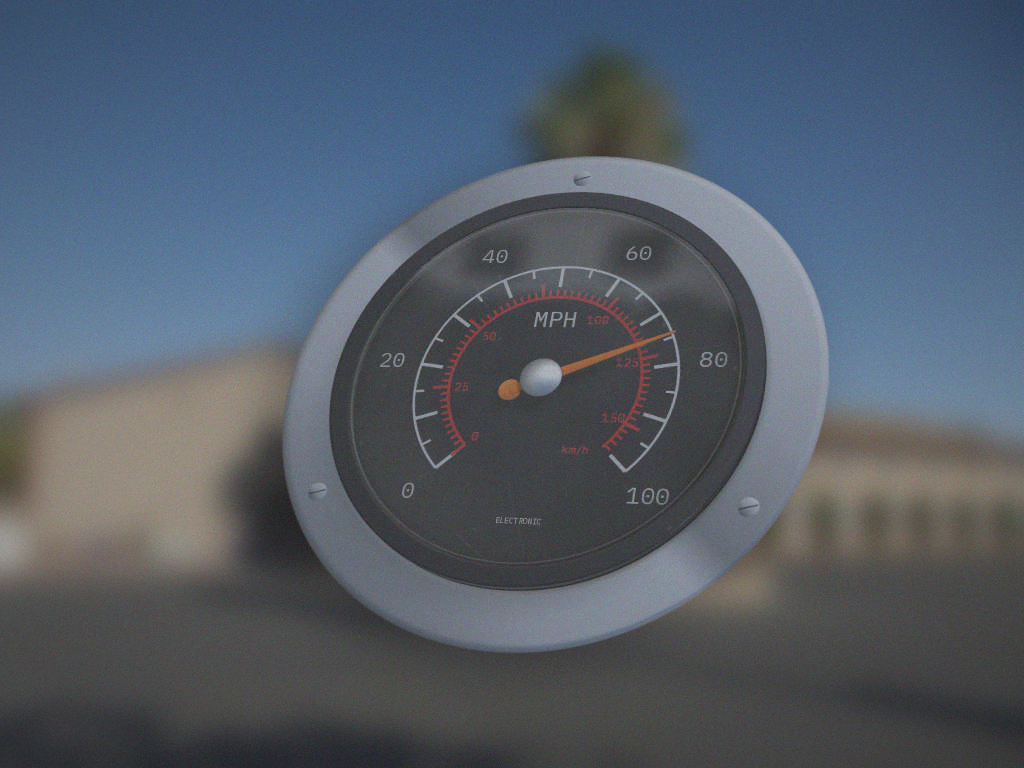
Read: 75 (mph)
